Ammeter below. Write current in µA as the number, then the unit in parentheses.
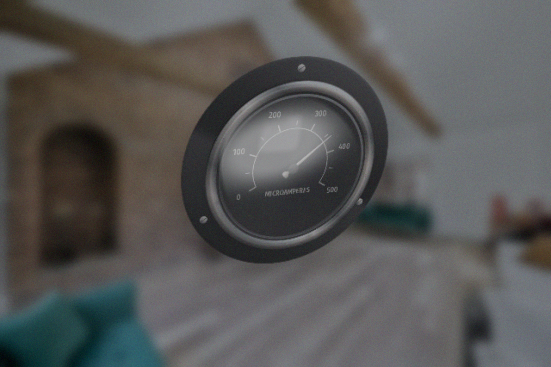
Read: 350 (µA)
